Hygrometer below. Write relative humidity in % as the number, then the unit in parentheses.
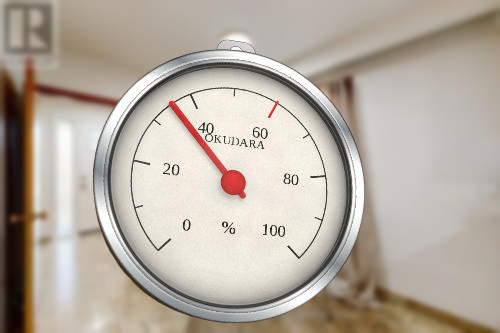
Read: 35 (%)
